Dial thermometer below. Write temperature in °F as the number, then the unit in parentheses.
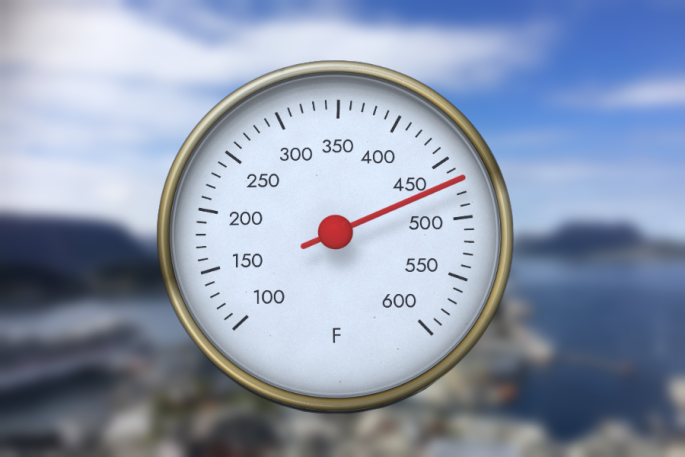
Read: 470 (°F)
